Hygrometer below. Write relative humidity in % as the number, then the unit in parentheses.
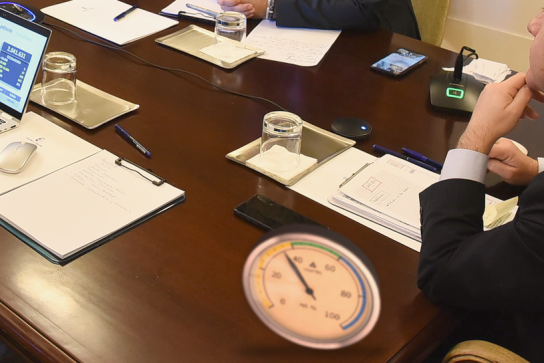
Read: 36 (%)
